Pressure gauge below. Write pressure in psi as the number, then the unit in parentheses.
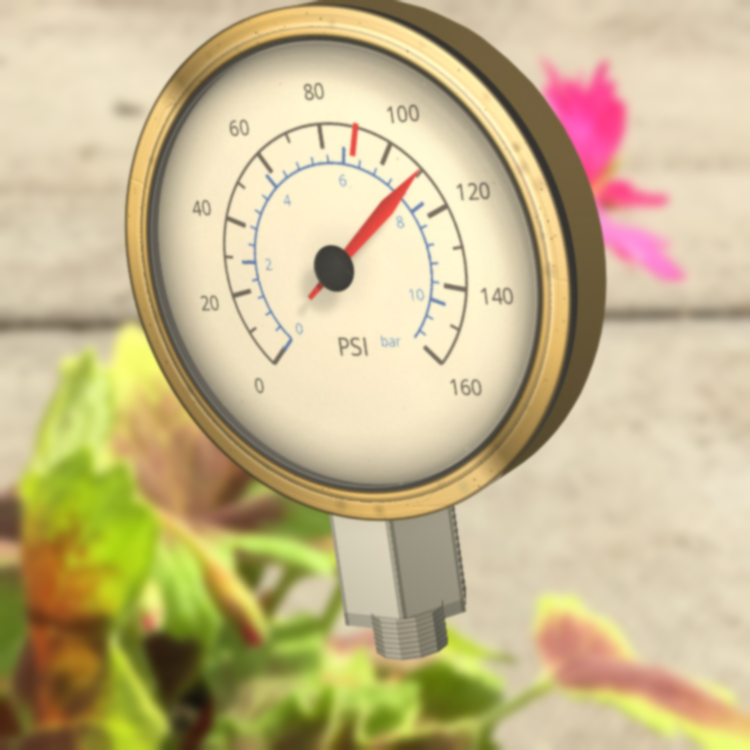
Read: 110 (psi)
